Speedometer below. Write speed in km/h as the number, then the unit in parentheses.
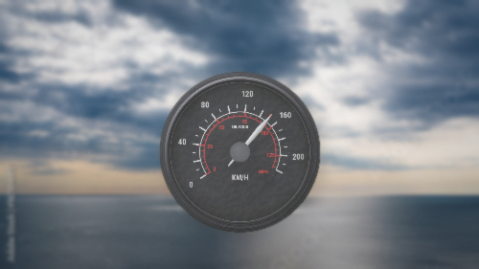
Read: 150 (km/h)
